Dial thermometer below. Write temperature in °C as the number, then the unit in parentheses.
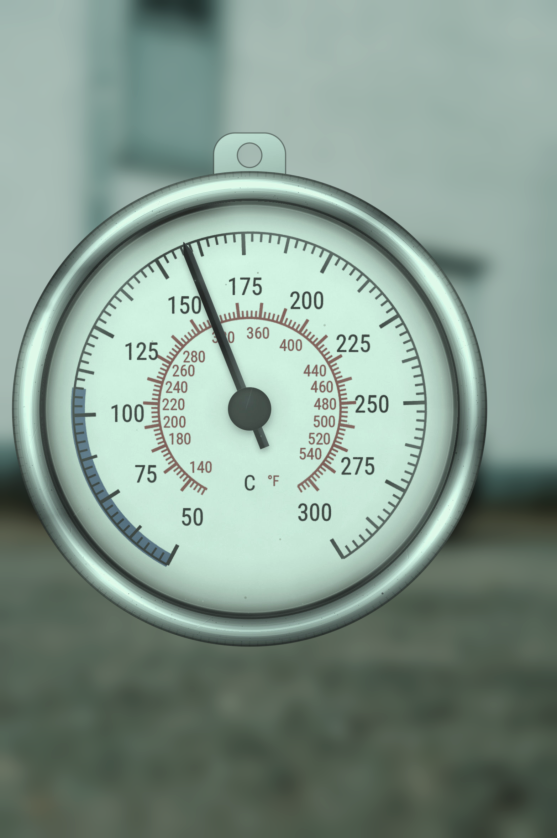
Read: 158.75 (°C)
